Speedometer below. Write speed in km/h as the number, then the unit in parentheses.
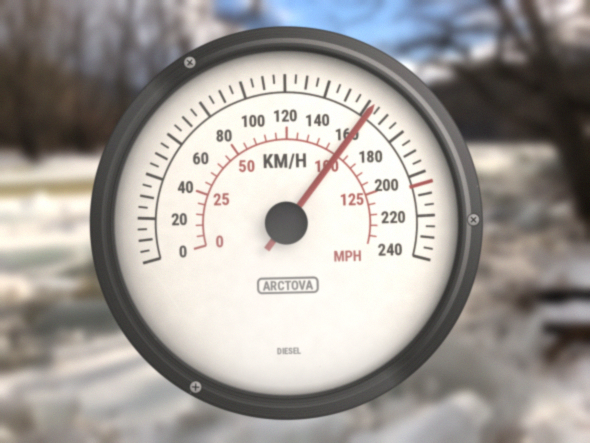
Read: 162.5 (km/h)
